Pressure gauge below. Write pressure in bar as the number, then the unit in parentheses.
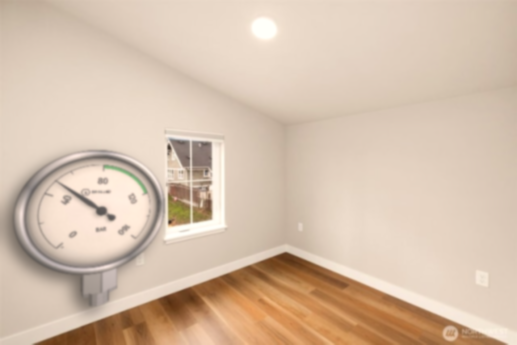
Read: 50 (bar)
